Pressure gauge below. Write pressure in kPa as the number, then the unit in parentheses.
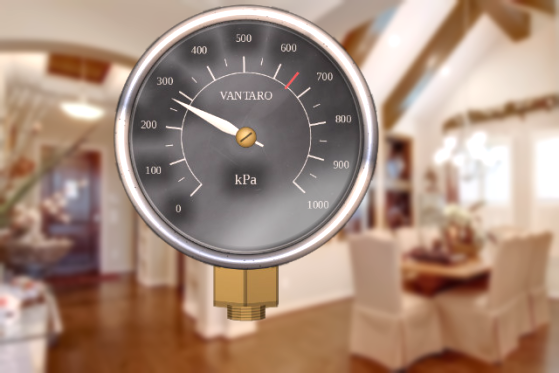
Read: 275 (kPa)
